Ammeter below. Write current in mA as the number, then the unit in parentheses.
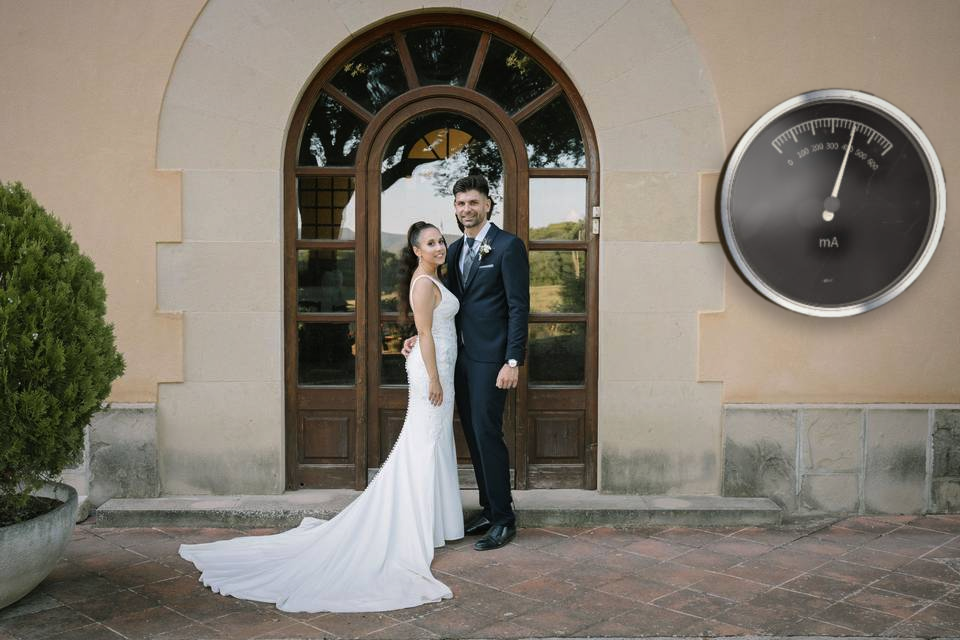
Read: 400 (mA)
